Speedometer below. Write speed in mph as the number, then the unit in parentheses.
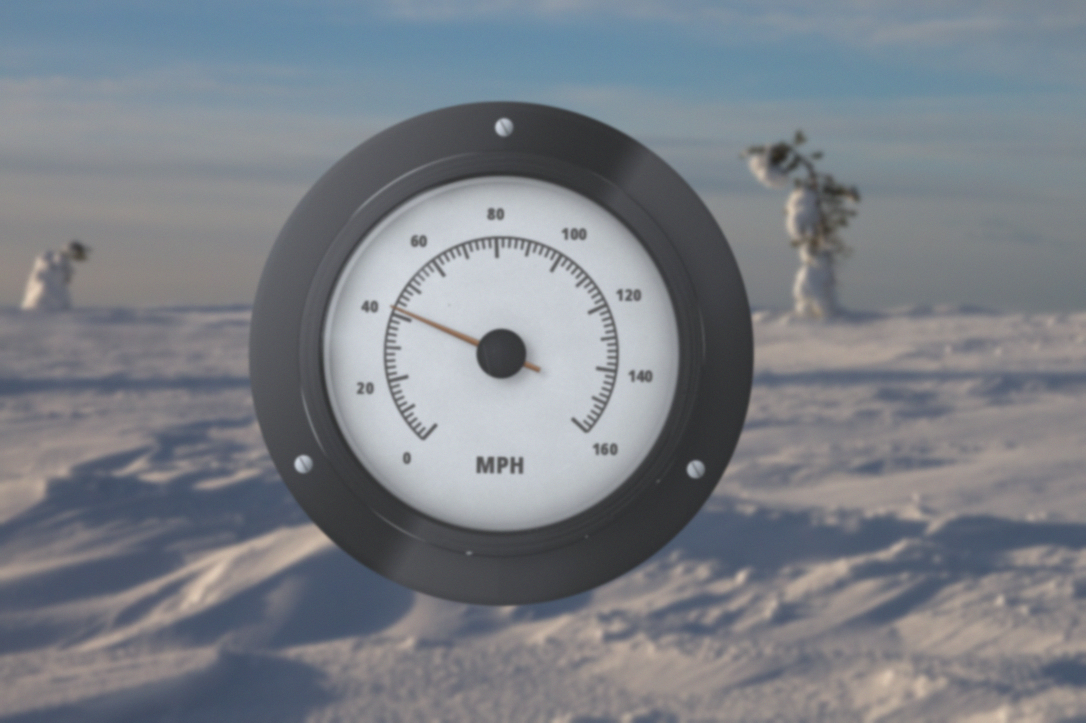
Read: 42 (mph)
